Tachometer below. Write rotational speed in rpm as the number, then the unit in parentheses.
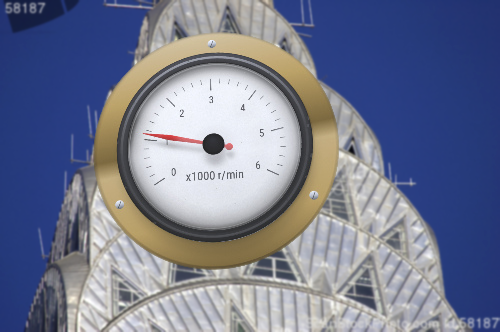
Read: 1100 (rpm)
